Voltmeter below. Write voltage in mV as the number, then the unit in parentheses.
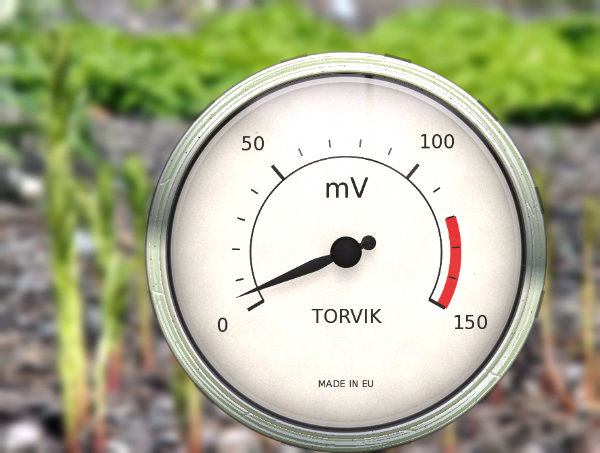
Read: 5 (mV)
